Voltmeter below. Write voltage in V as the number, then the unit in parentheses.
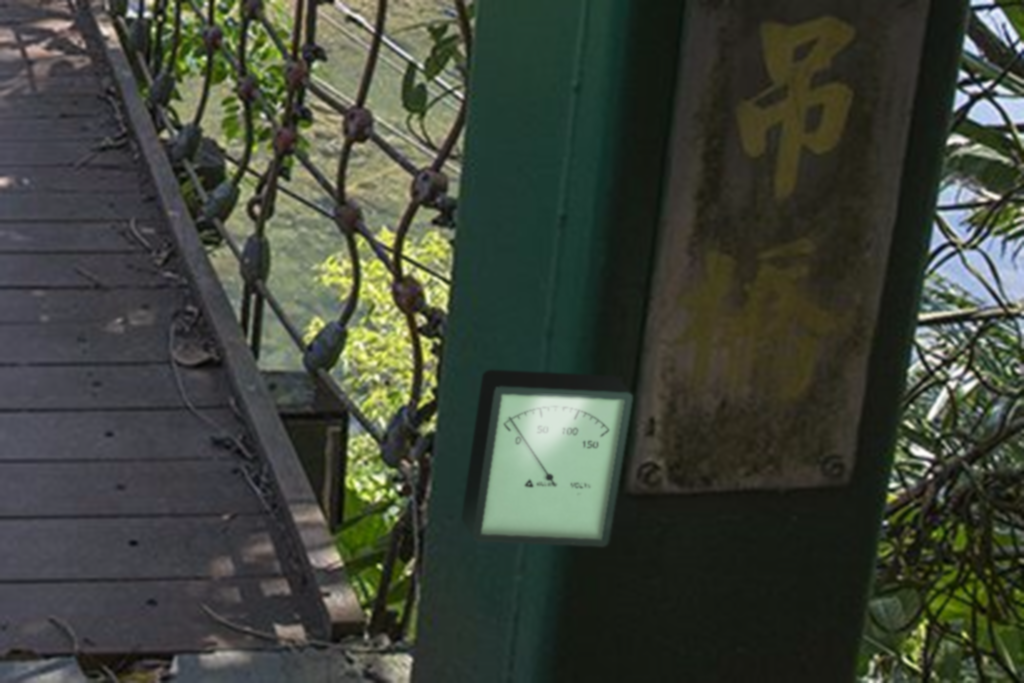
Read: 10 (V)
